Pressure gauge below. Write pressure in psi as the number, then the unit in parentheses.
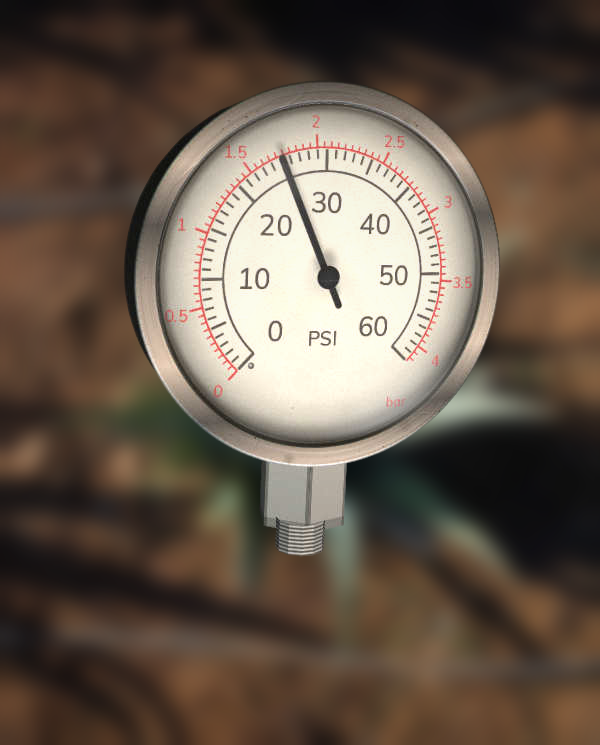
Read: 25 (psi)
